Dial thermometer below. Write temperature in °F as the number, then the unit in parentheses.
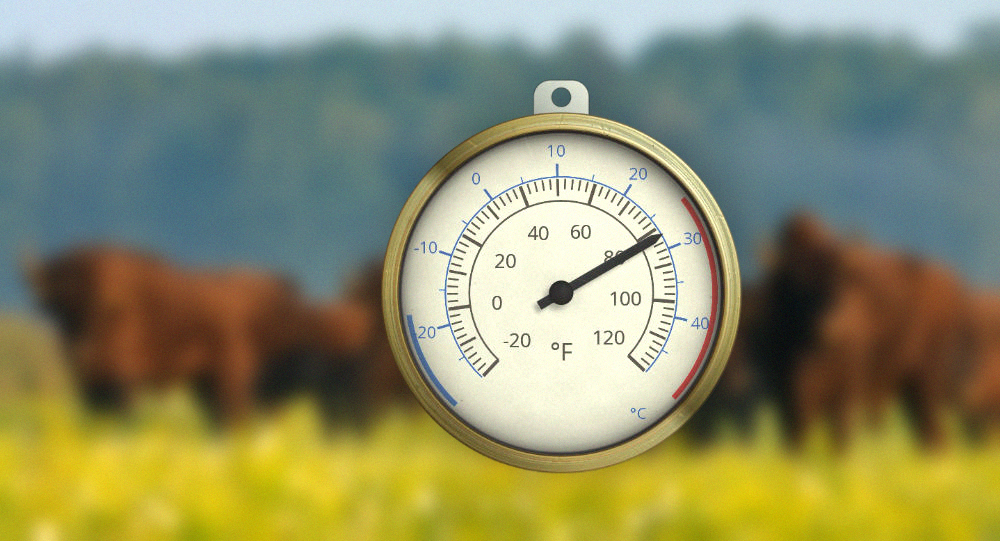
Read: 82 (°F)
